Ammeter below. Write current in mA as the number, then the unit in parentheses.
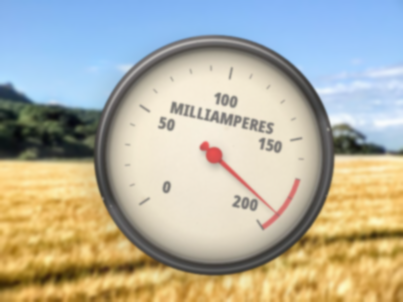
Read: 190 (mA)
